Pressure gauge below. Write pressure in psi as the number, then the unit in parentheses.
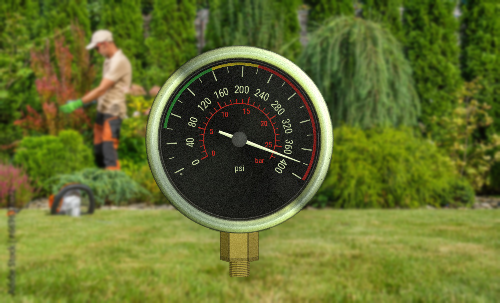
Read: 380 (psi)
